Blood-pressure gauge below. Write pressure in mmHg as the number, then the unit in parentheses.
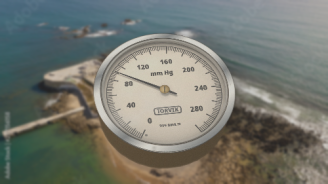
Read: 90 (mmHg)
